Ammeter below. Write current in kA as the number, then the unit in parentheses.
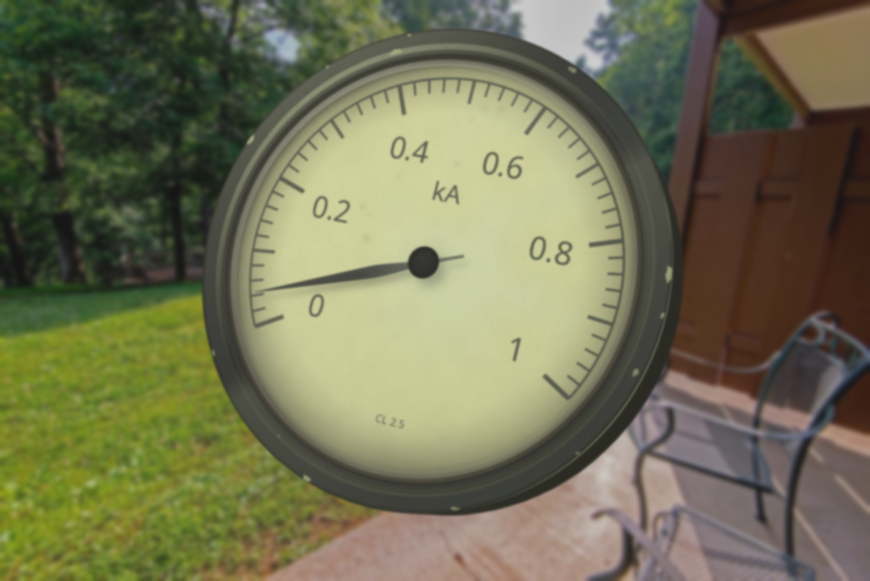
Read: 0.04 (kA)
